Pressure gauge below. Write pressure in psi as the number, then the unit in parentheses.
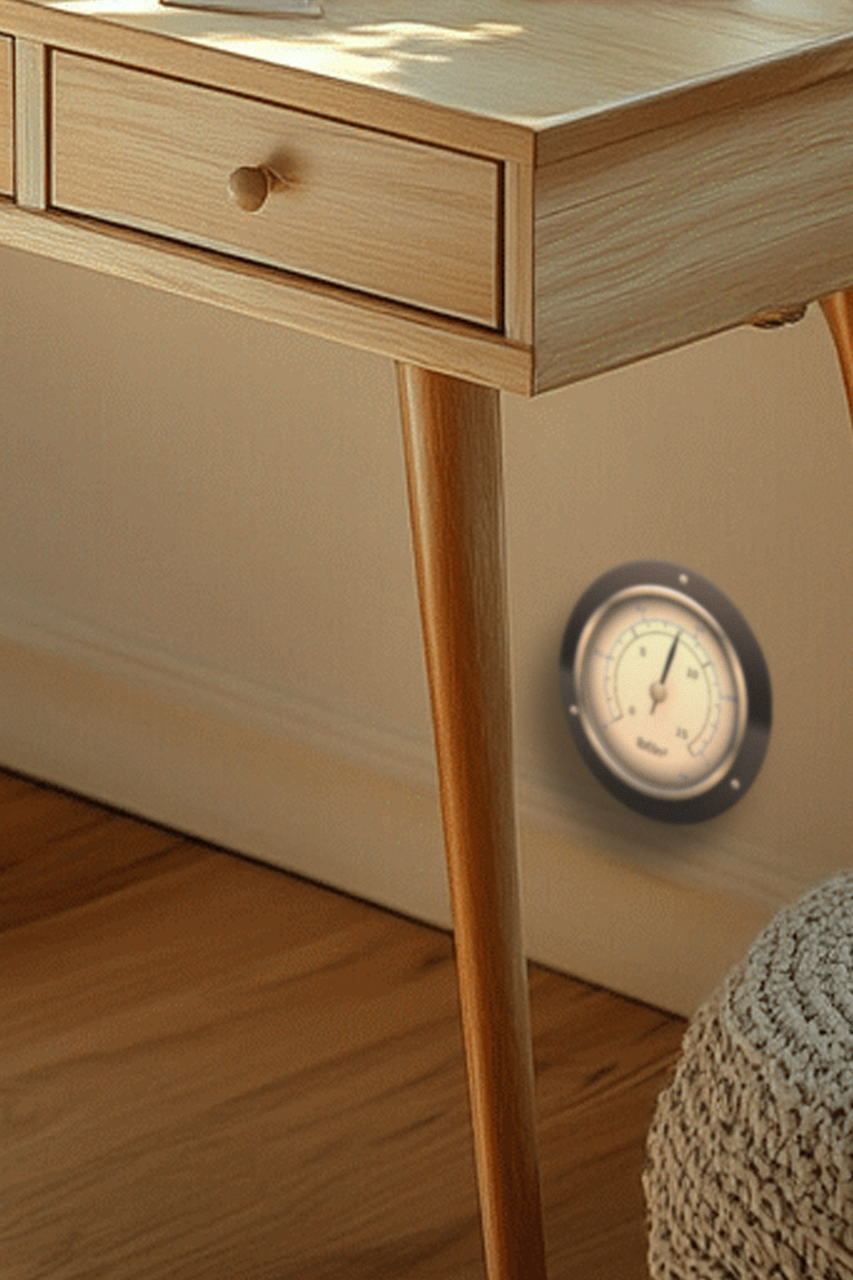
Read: 8 (psi)
